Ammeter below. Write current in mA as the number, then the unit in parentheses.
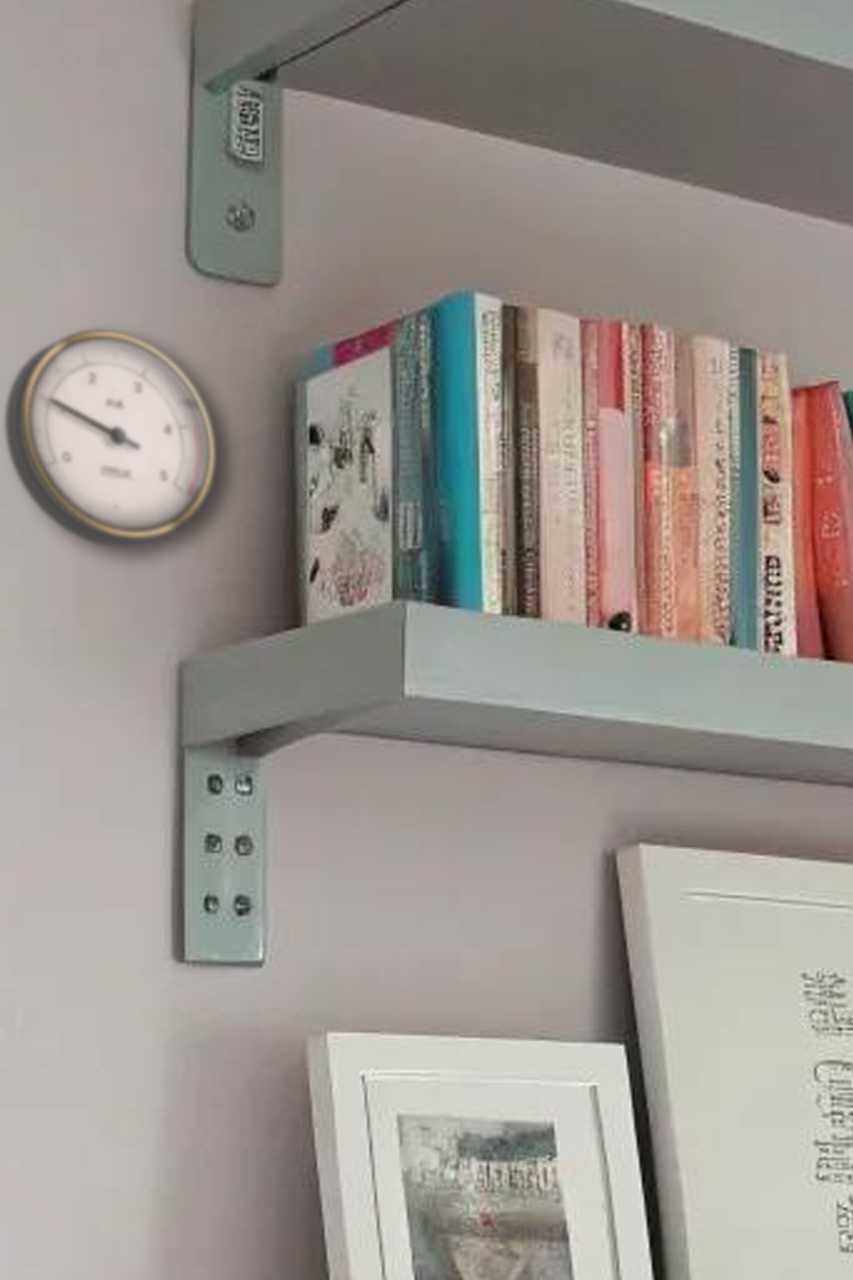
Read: 1 (mA)
